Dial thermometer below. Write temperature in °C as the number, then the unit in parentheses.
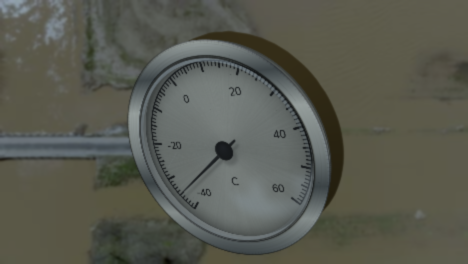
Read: -35 (°C)
